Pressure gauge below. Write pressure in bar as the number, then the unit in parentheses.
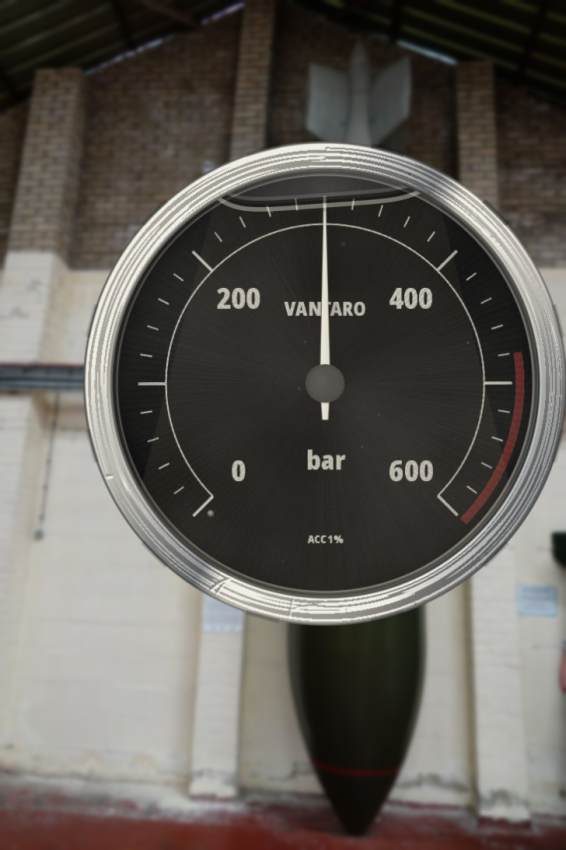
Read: 300 (bar)
